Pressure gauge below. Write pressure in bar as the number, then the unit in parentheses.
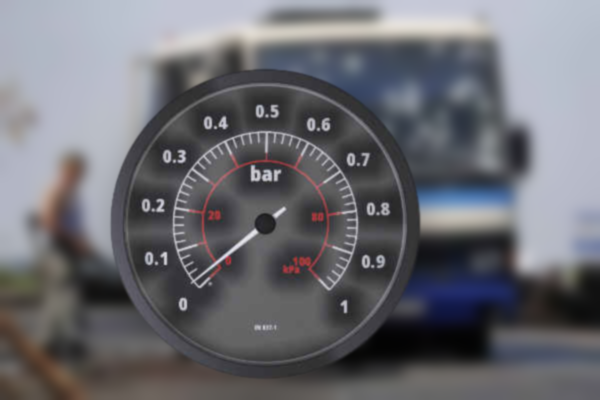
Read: 0.02 (bar)
